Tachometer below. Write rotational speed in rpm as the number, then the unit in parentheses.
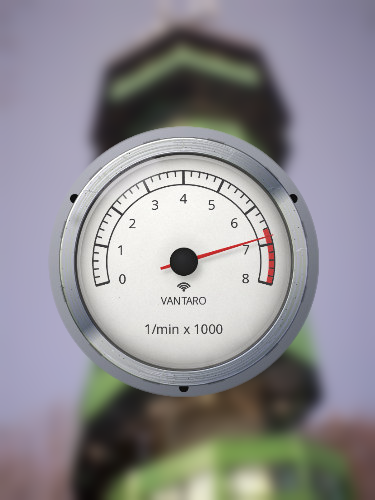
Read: 6800 (rpm)
